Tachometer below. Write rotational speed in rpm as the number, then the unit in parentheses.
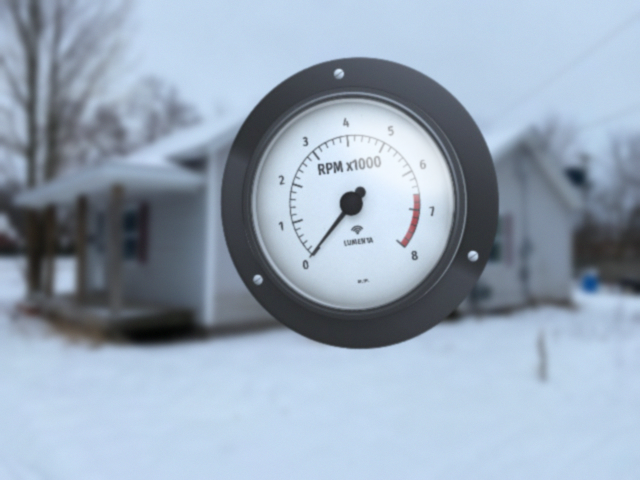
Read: 0 (rpm)
